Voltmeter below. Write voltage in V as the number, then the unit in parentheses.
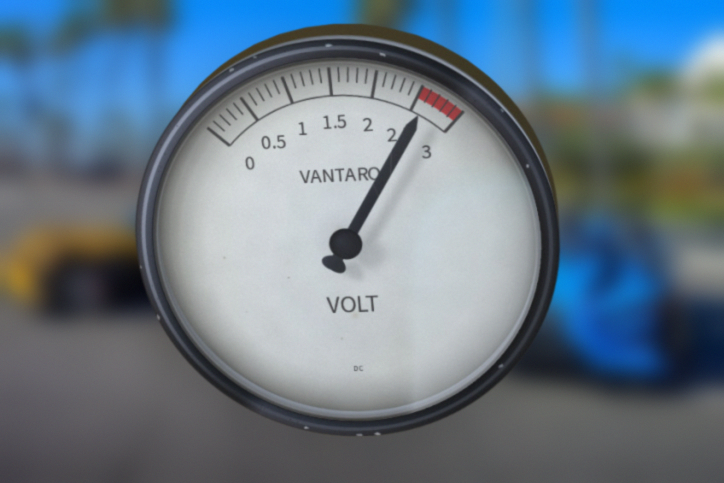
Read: 2.6 (V)
